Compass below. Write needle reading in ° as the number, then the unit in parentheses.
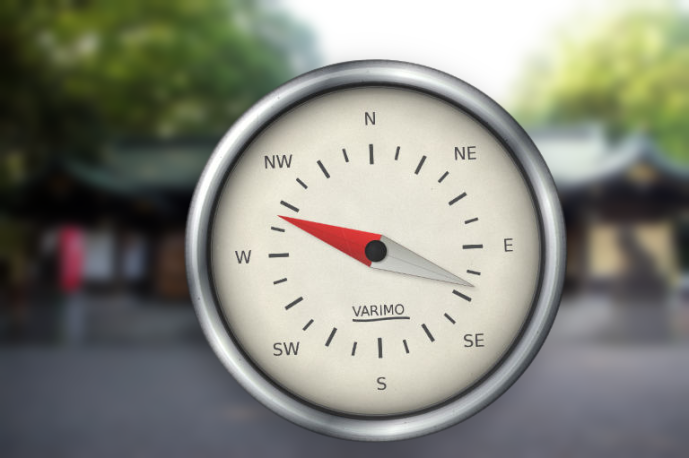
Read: 292.5 (°)
